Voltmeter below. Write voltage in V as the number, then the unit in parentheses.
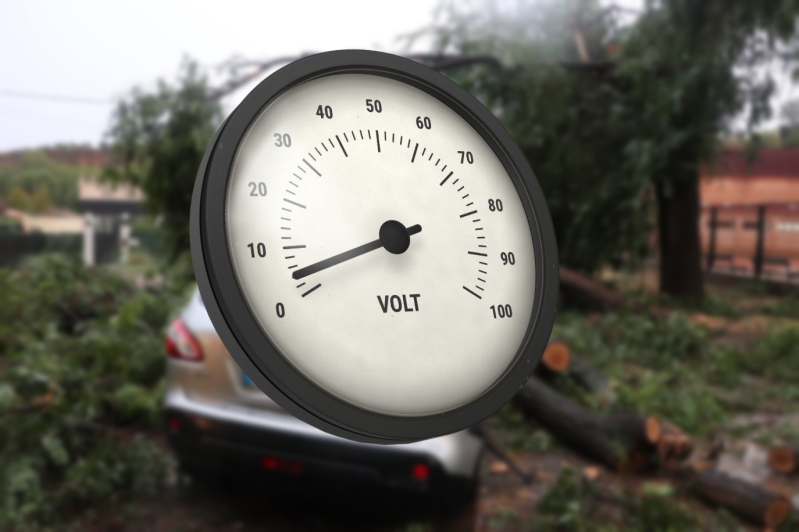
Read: 4 (V)
